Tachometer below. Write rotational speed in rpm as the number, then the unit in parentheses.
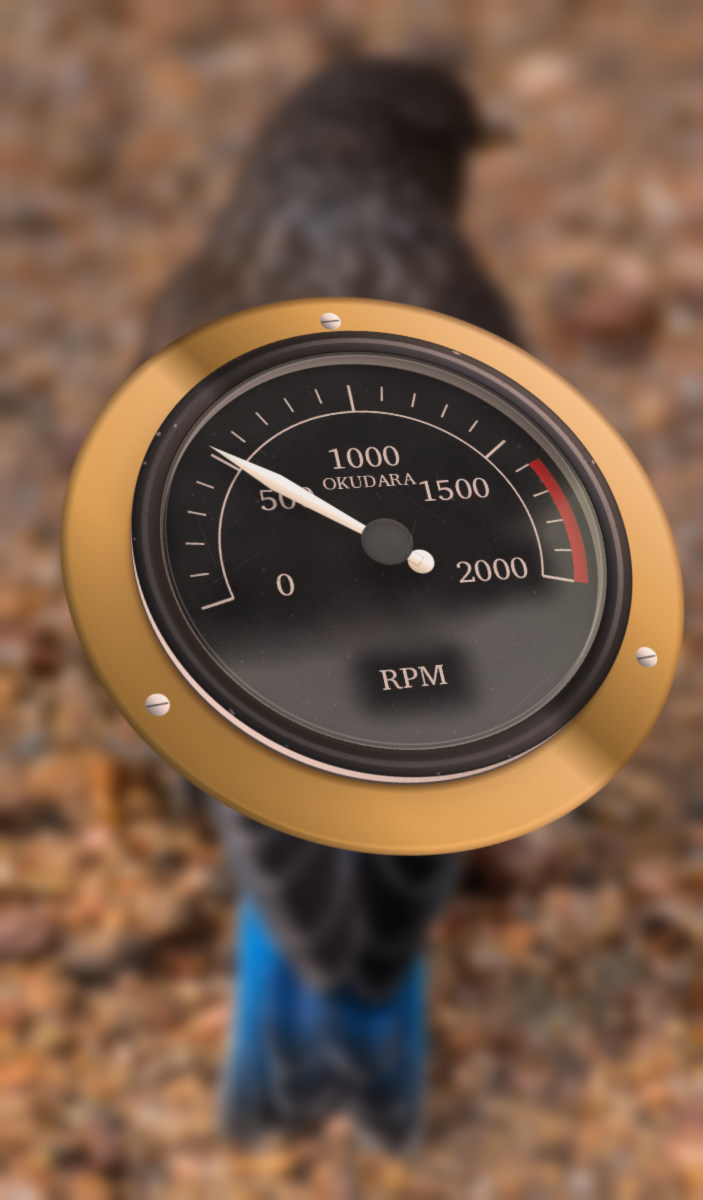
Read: 500 (rpm)
